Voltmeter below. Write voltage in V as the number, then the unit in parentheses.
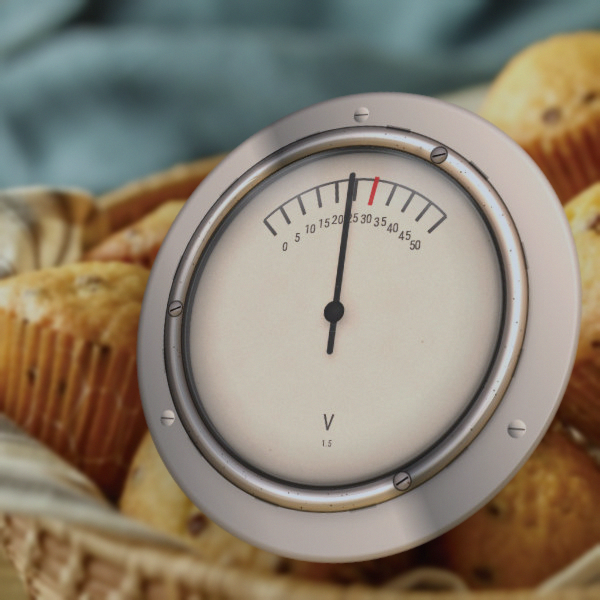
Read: 25 (V)
